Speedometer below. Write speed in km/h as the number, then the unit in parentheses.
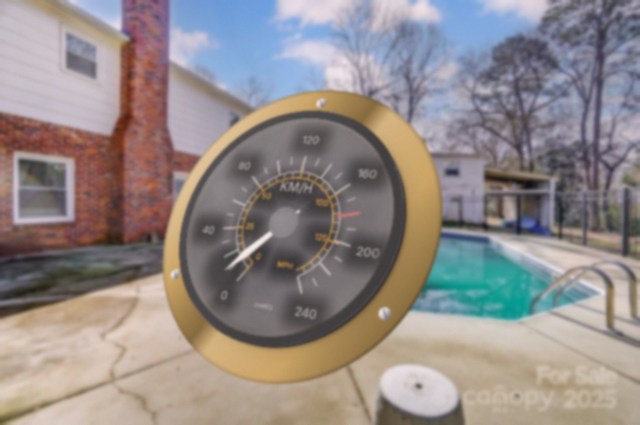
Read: 10 (km/h)
